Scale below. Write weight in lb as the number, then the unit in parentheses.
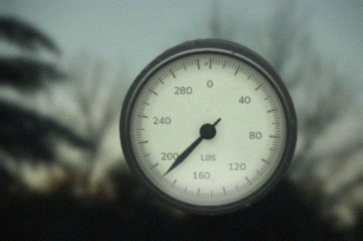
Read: 190 (lb)
